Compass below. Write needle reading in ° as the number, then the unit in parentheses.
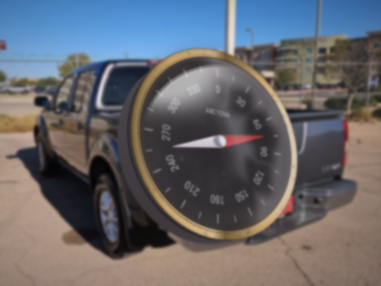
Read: 75 (°)
